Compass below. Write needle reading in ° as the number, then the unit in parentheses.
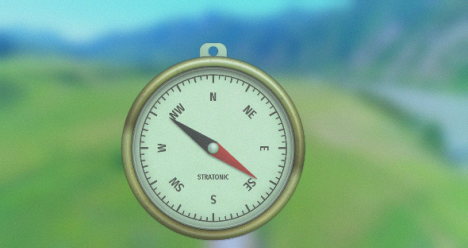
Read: 125 (°)
